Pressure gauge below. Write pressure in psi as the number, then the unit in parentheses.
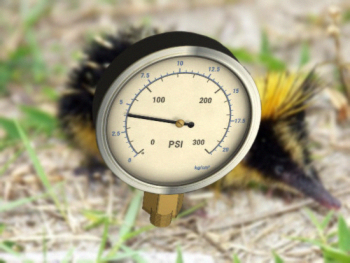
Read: 60 (psi)
